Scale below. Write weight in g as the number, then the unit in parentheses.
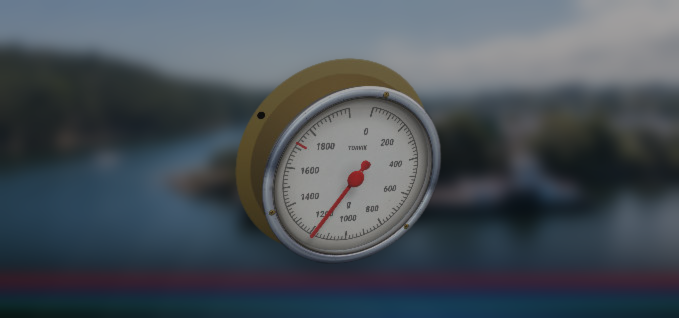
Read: 1200 (g)
